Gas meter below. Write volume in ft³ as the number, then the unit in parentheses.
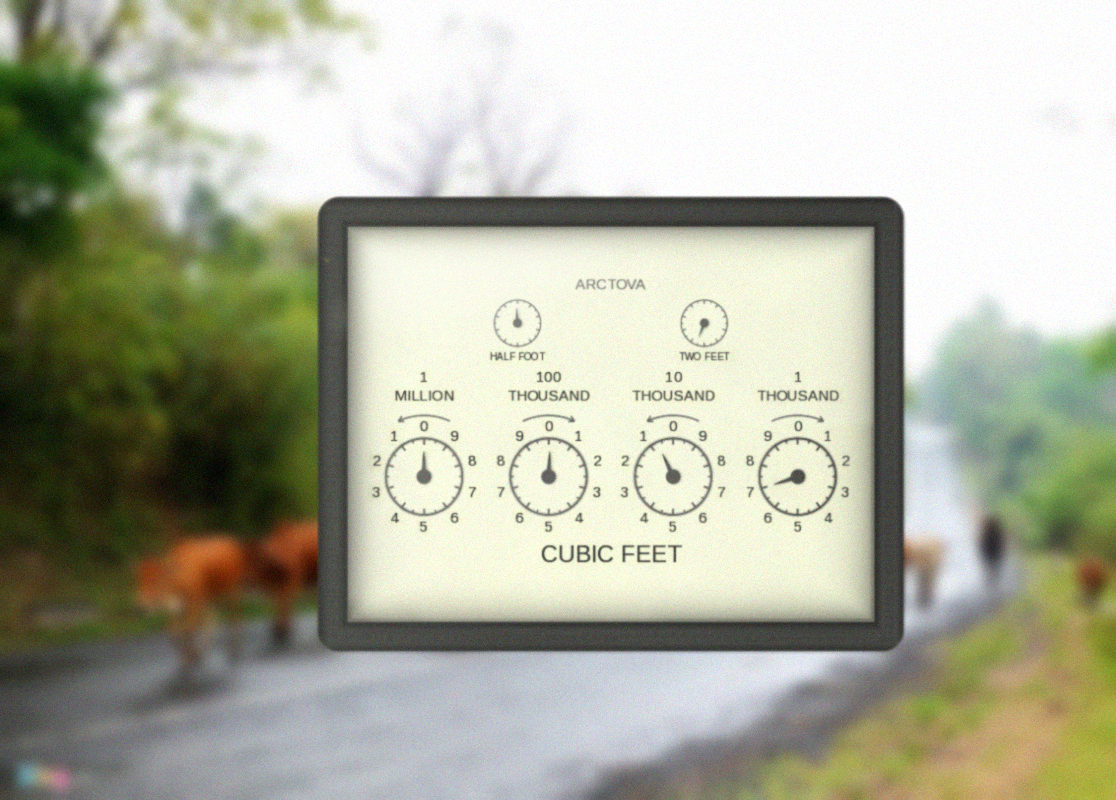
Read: 700 (ft³)
